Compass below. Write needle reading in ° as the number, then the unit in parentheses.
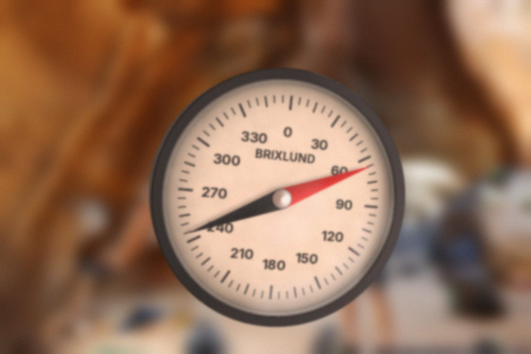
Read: 65 (°)
